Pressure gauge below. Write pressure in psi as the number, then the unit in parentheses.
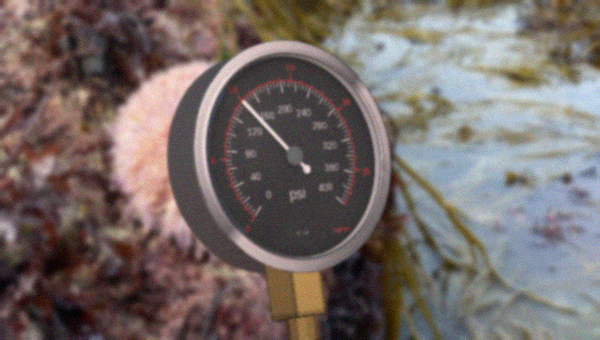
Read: 140 (psi)
